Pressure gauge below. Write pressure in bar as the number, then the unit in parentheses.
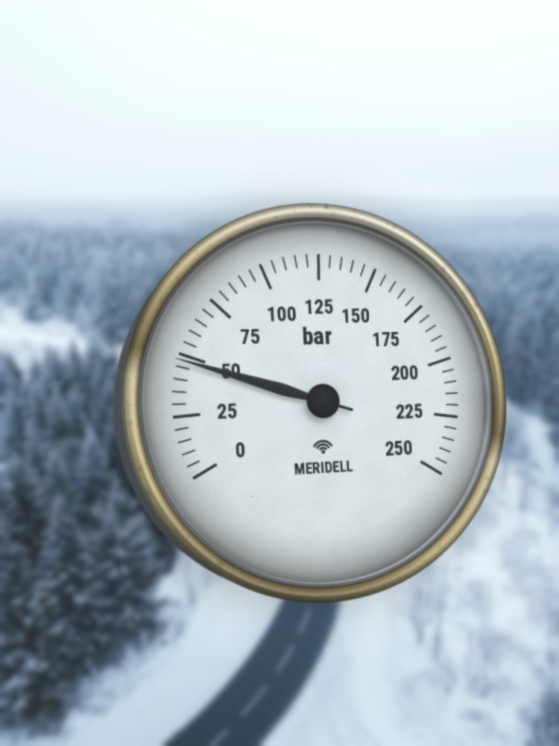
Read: 47.5 (bar)
